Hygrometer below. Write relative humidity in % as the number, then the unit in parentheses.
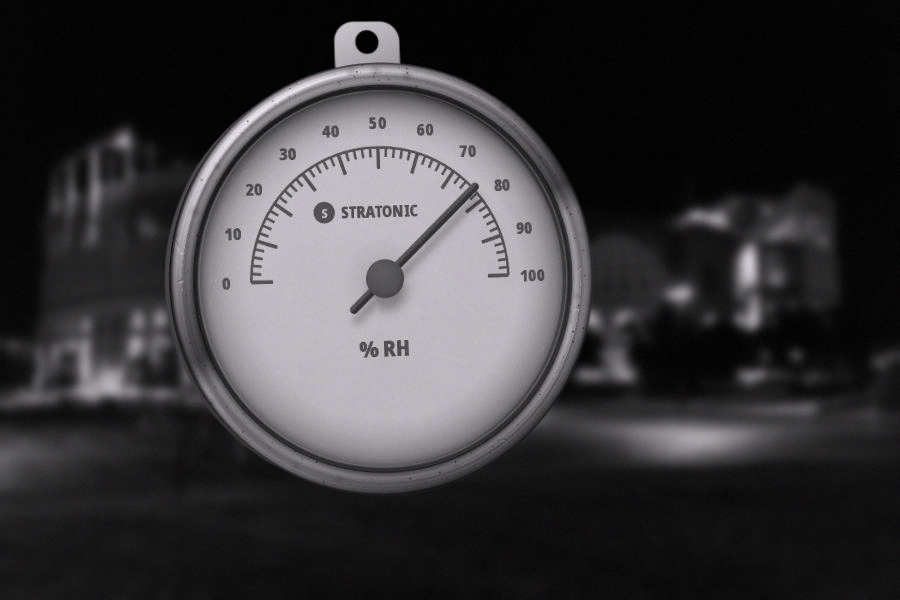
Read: 76 (%)
